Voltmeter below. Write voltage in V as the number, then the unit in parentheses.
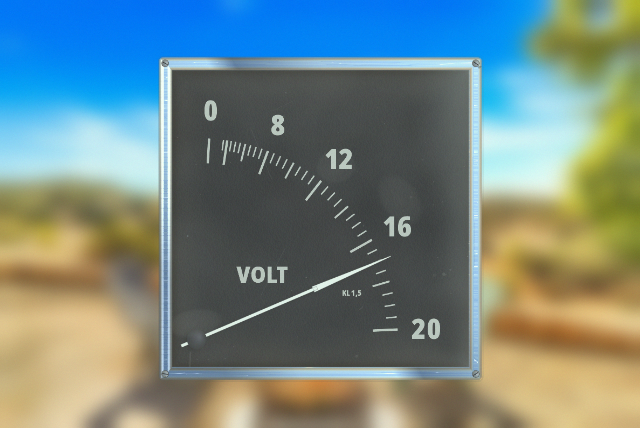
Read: 17 (V)
